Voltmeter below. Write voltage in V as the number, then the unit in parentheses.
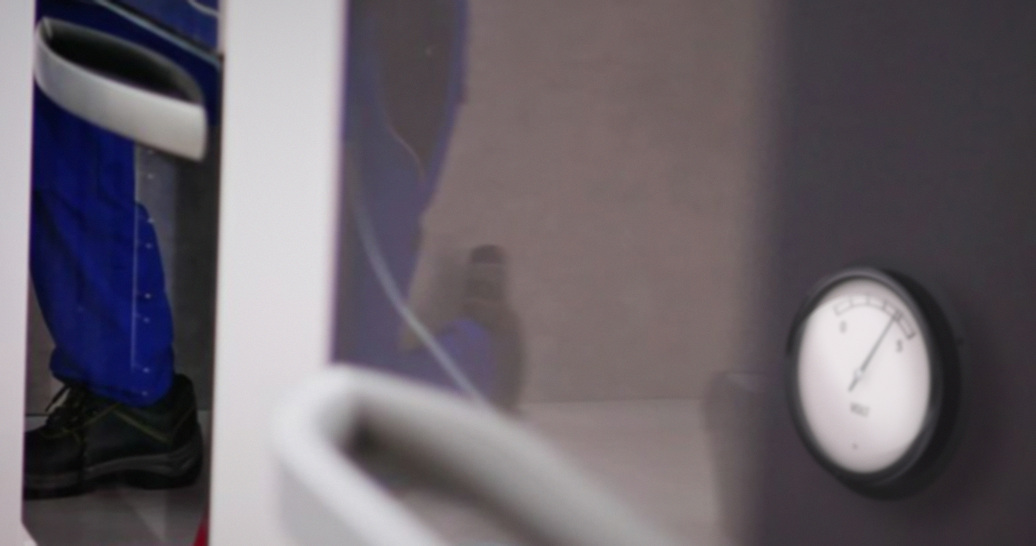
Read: 4 (V)
